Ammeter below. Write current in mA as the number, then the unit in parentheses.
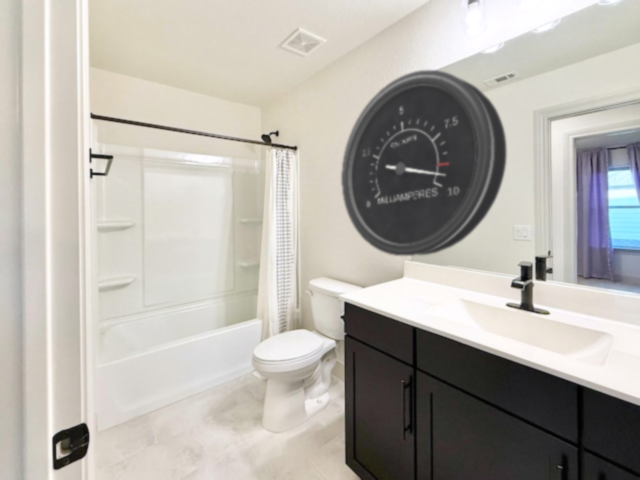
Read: 9.5 (mA)
